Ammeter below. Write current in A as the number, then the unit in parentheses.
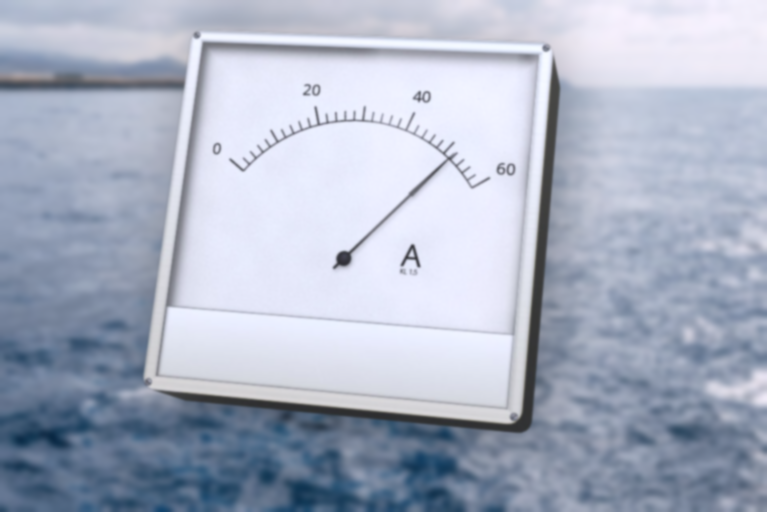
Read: 52 (A)
